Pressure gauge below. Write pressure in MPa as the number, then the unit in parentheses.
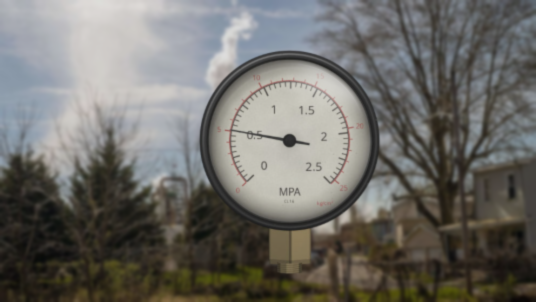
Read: 0.5 (MPa)
